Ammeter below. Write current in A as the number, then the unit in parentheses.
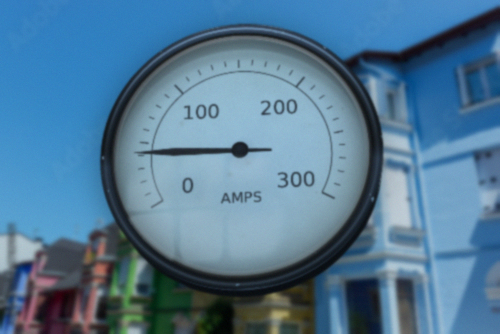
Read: 40 (A)
